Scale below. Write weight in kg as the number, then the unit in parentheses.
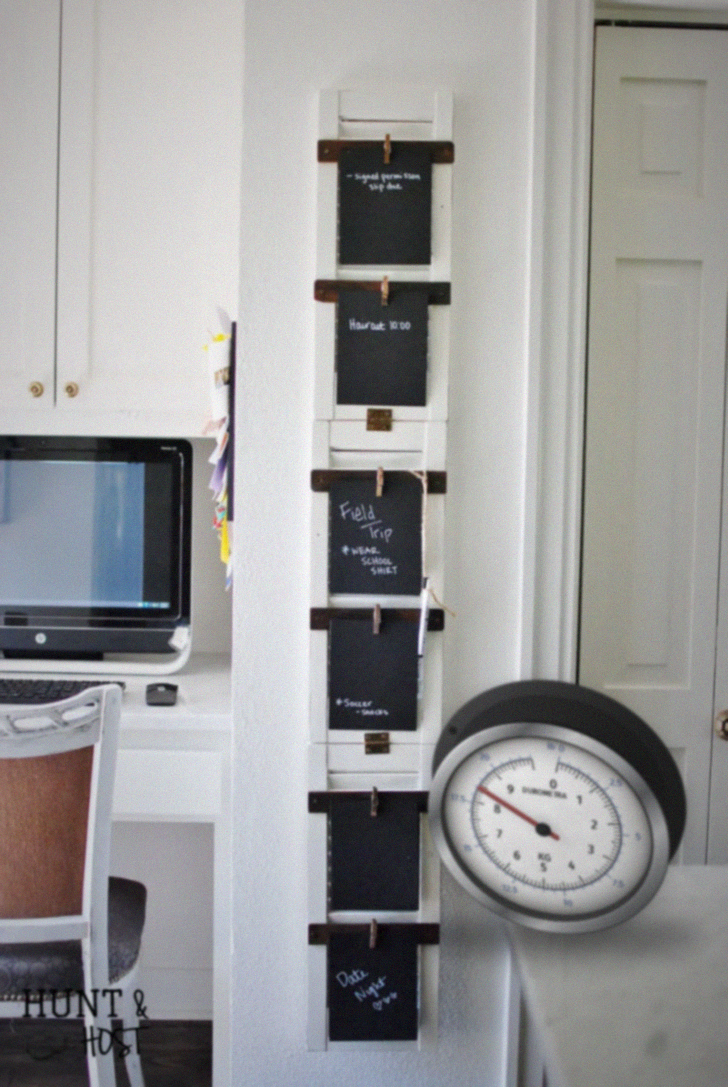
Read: 8.5 (kg)
